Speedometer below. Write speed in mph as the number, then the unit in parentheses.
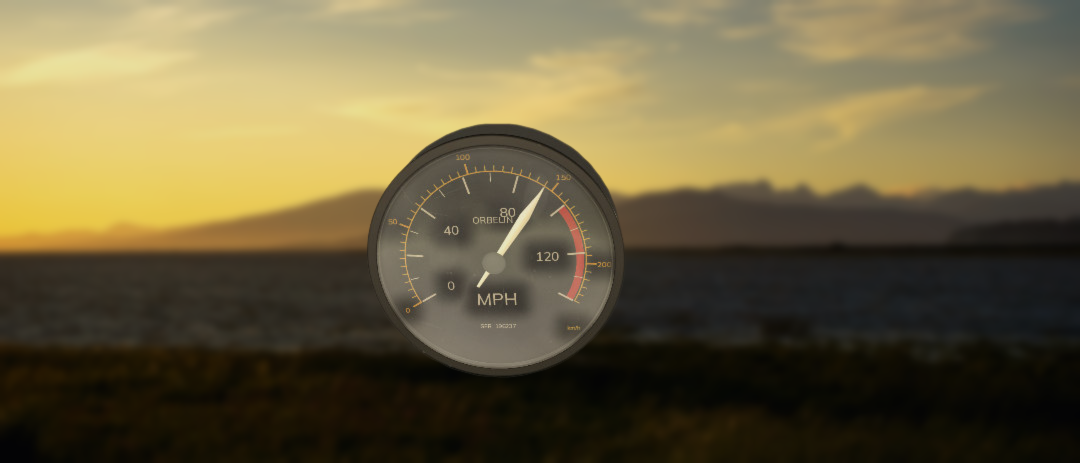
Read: 90 (mph)
